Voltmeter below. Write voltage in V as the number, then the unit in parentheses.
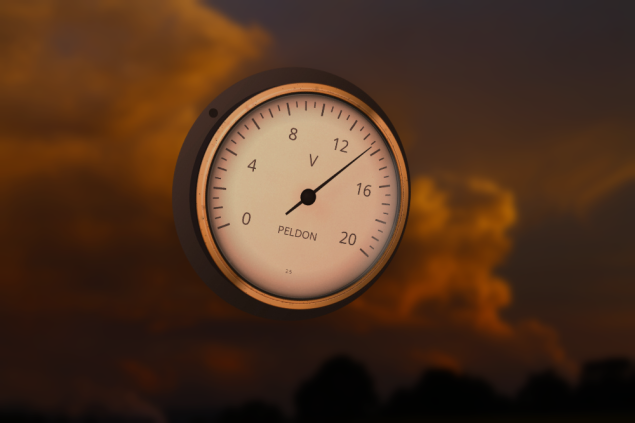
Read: 13.5 (V)
